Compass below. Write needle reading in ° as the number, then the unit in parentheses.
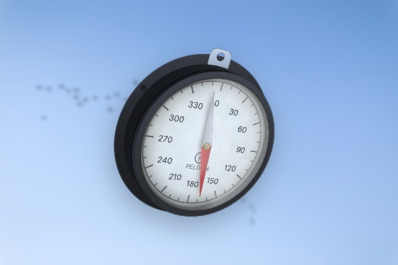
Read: 170 (°)
